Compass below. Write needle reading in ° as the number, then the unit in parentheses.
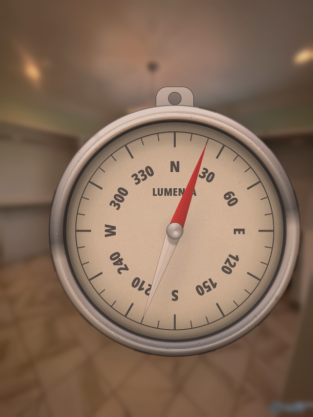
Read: 20 (°)
